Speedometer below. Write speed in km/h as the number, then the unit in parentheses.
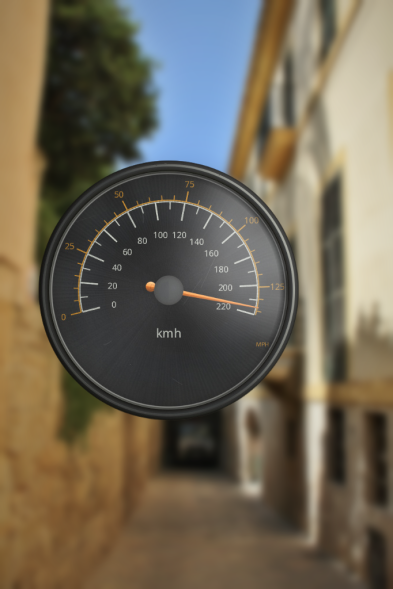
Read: 215 (km/h)
